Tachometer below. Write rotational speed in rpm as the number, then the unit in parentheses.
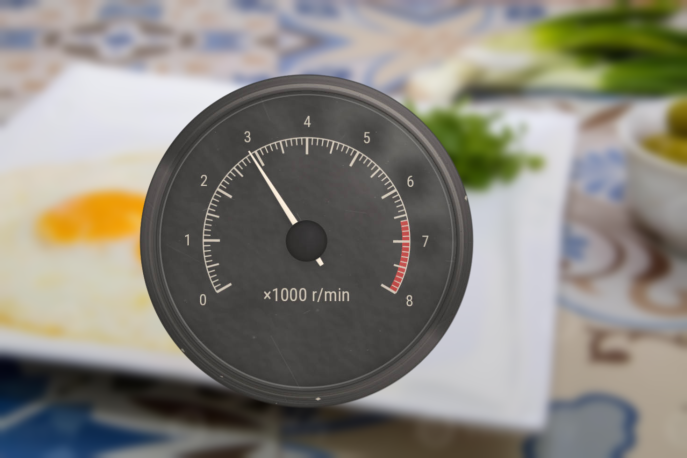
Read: 2900 (rpm)
